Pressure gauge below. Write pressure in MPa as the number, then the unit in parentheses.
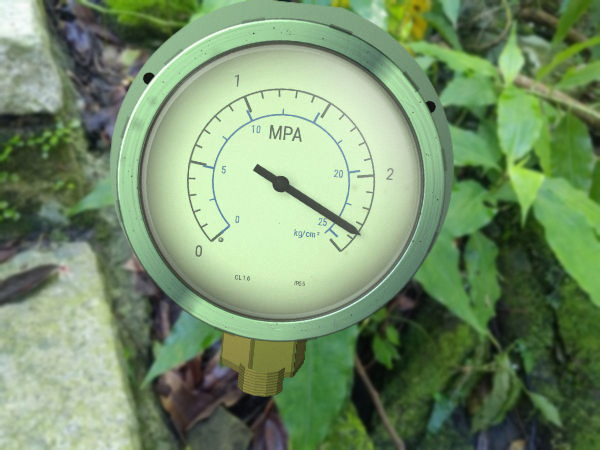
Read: 2.35 (MPa)
